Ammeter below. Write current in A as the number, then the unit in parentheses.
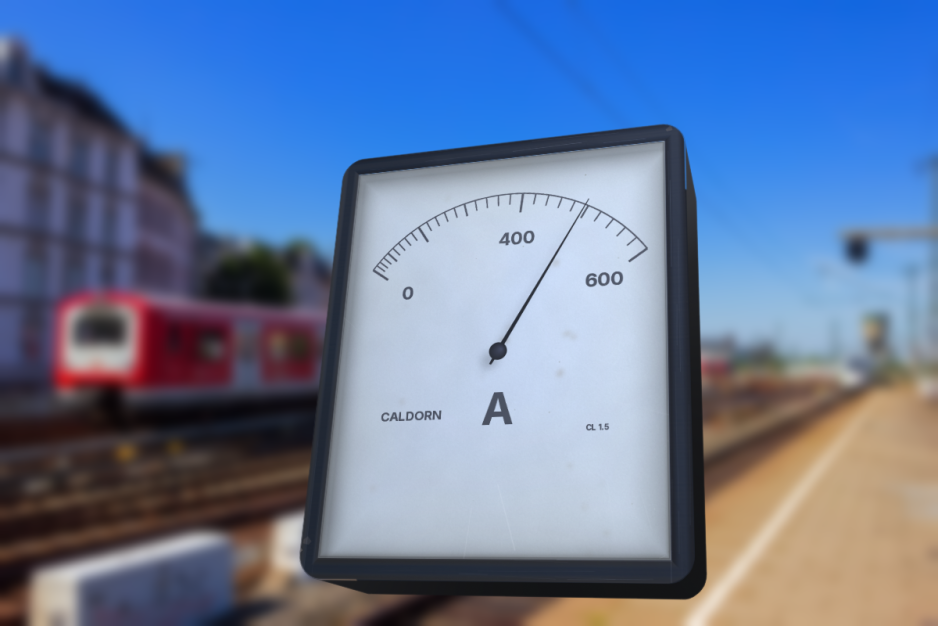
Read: 500 (A)
